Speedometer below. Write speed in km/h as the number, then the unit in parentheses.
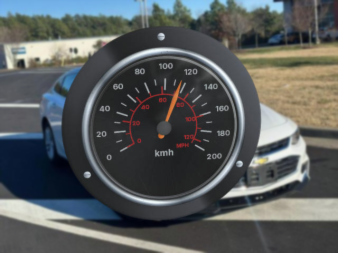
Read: 115 (km/h)
